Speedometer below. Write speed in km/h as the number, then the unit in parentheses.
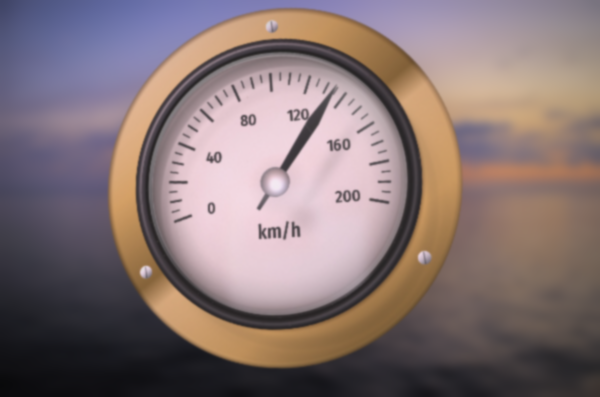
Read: 135 (km/h)
